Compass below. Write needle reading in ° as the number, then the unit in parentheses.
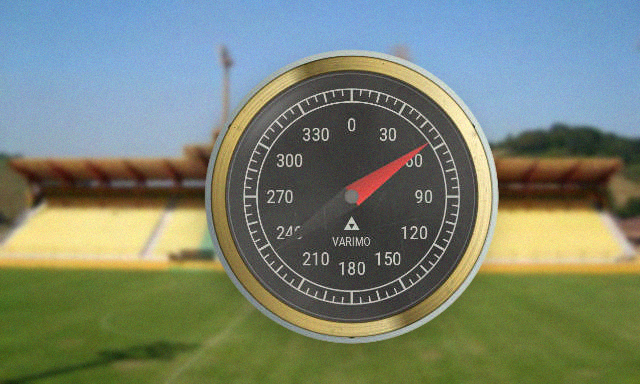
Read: 55 (°)
